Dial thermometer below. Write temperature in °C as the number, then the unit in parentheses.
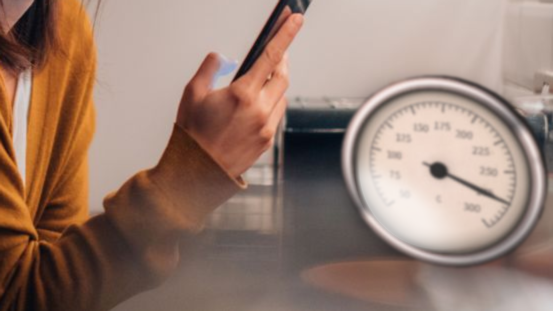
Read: 275 (°C)
